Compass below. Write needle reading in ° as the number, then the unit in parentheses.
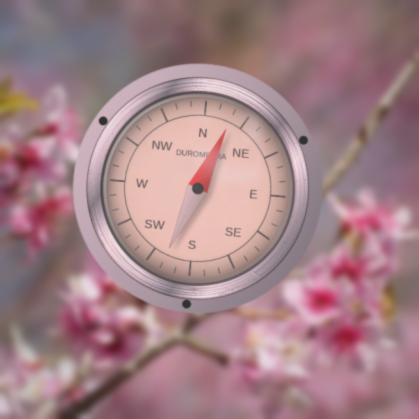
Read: 20 (°)
